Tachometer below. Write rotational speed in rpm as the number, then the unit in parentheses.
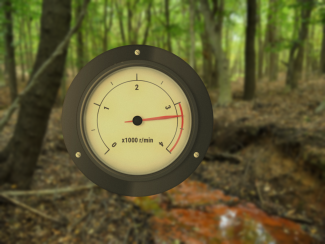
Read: 3250 (rpm)
